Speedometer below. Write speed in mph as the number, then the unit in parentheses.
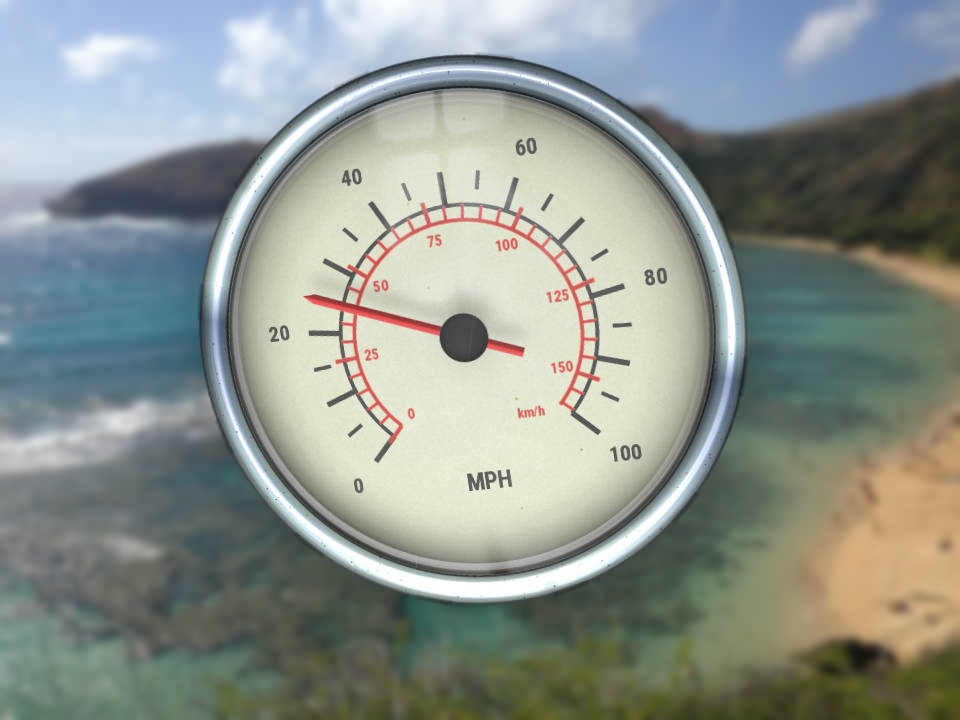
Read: 25 (mph)
